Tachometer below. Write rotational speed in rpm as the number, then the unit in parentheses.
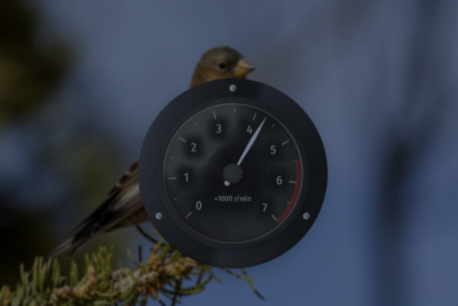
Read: 4250 (rpm)
